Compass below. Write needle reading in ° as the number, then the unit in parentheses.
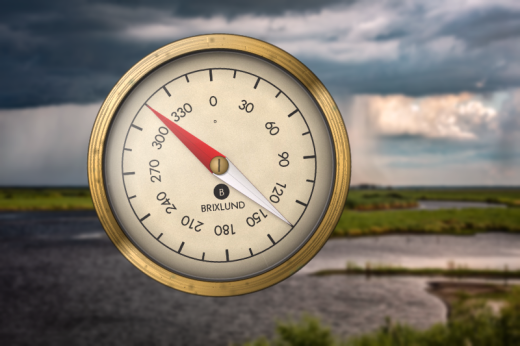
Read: 315 (°)
